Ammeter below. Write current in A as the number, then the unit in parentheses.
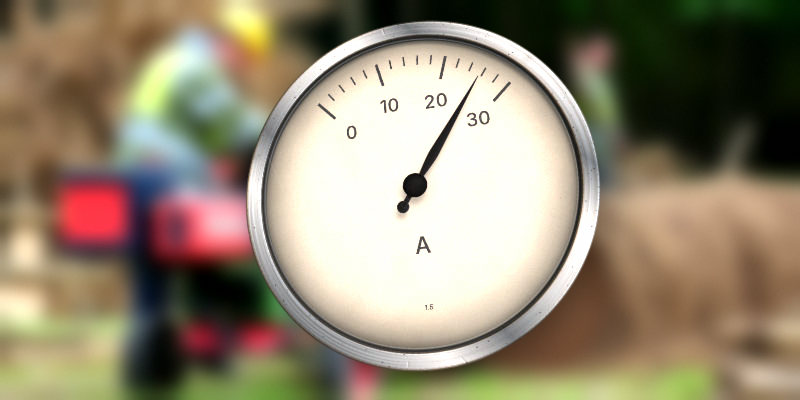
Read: 26 (A)
